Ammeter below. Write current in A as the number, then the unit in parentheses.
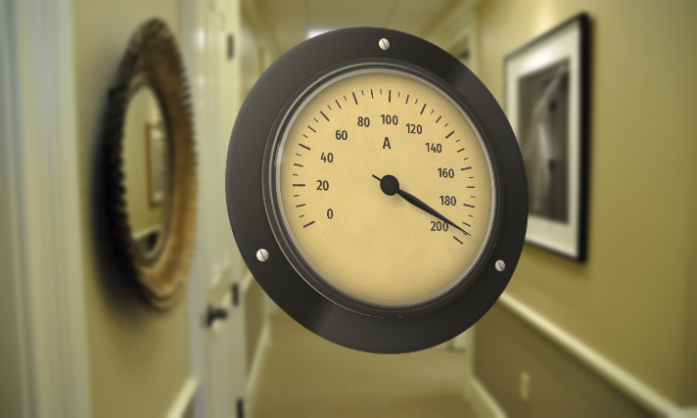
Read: 195 (A)
